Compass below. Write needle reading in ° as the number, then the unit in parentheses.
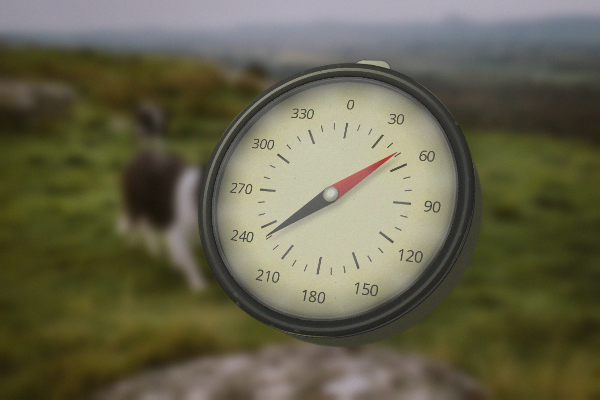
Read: 50 (°)
